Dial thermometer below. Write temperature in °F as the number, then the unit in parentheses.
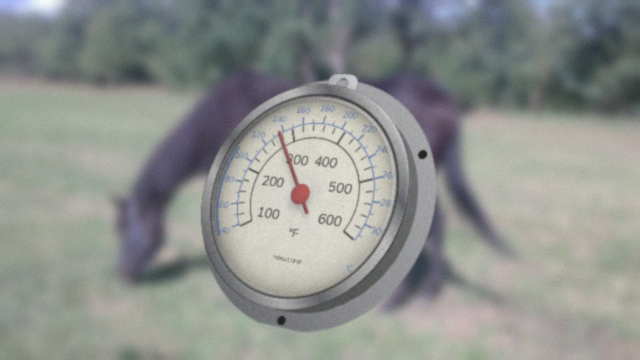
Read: 280 (°F)
